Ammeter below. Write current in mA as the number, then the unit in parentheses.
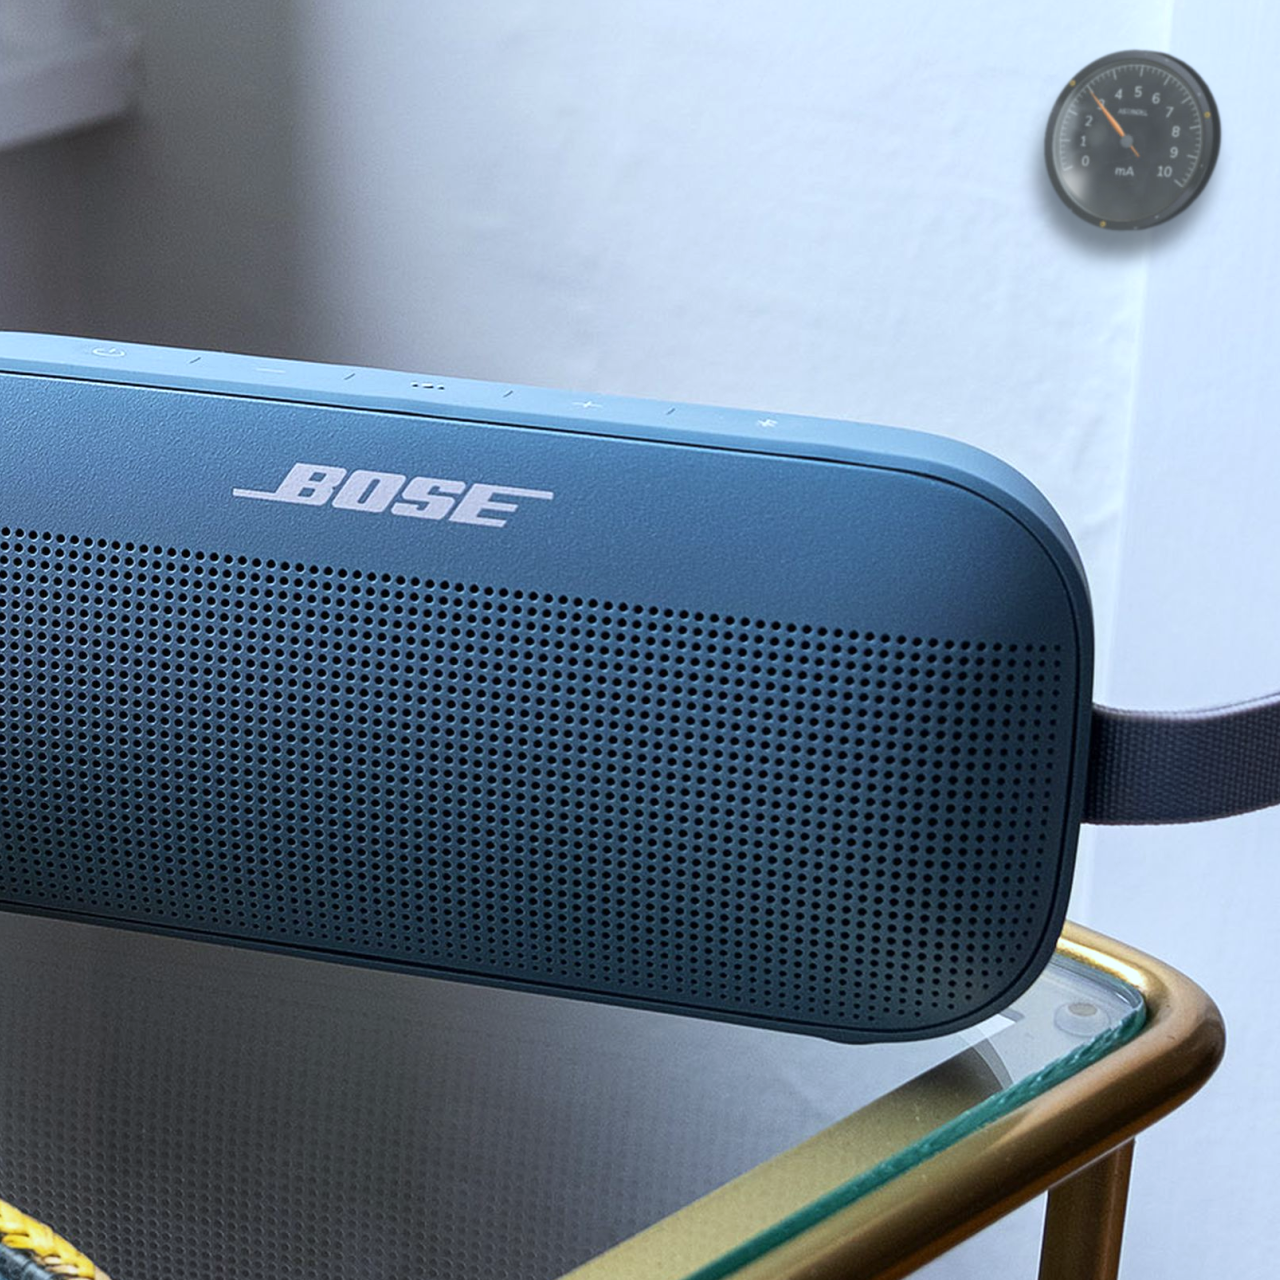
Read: 3 (mA)
